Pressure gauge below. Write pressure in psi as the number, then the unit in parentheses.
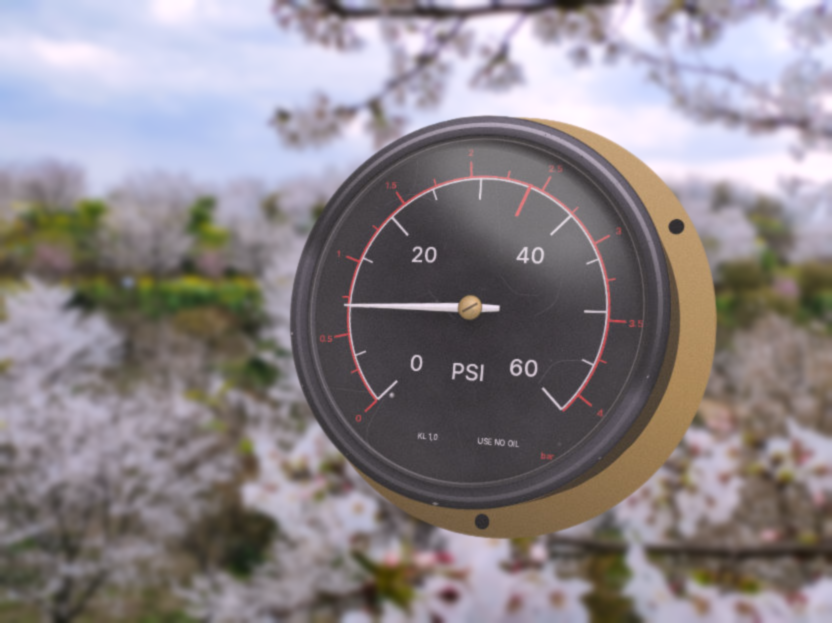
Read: 10 (psi)
